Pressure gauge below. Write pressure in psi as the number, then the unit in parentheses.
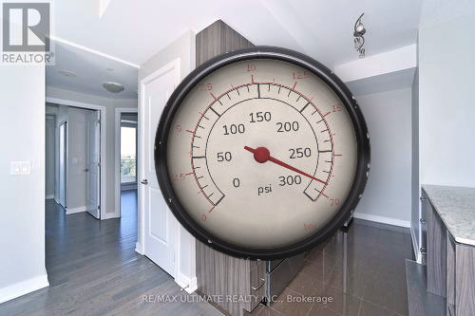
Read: 280 (psi)
